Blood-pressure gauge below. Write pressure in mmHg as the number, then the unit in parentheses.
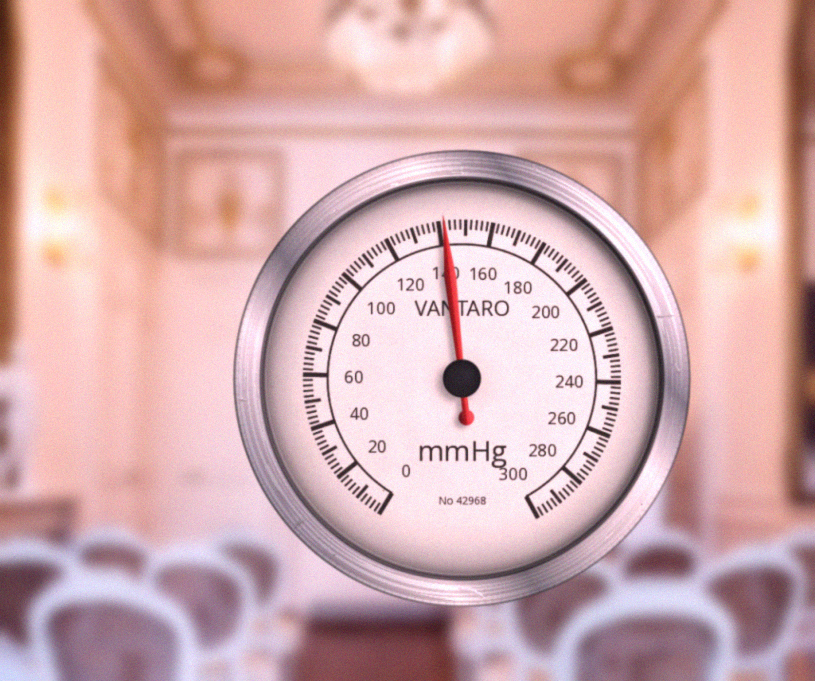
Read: 142 (mmHg)
